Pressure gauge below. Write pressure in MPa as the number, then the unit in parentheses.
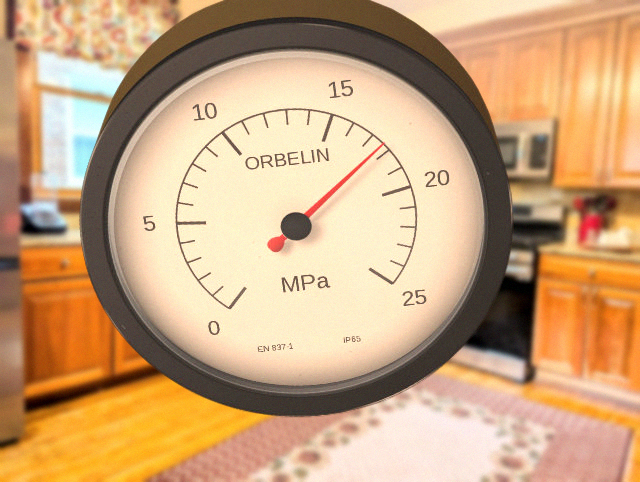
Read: 17.5 (MPa)
